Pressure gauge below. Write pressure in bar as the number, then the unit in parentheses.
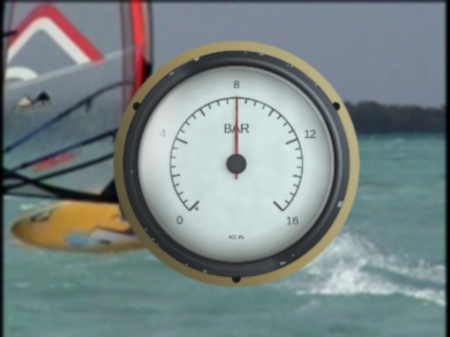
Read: 8 (bar)
